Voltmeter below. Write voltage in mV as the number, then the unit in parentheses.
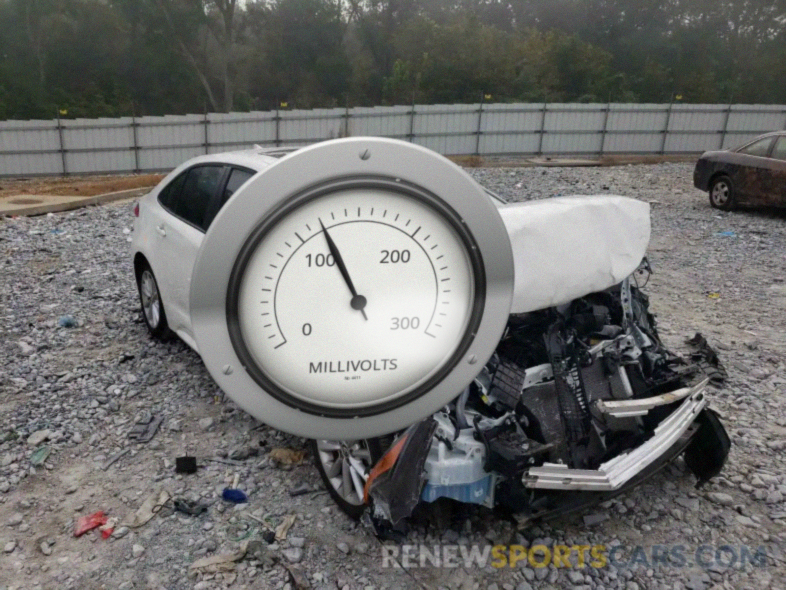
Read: 120 (mV)
